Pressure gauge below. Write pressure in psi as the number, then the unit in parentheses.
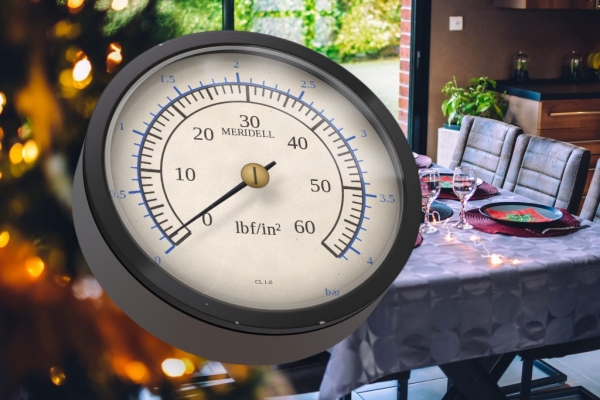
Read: 1 (psi)
